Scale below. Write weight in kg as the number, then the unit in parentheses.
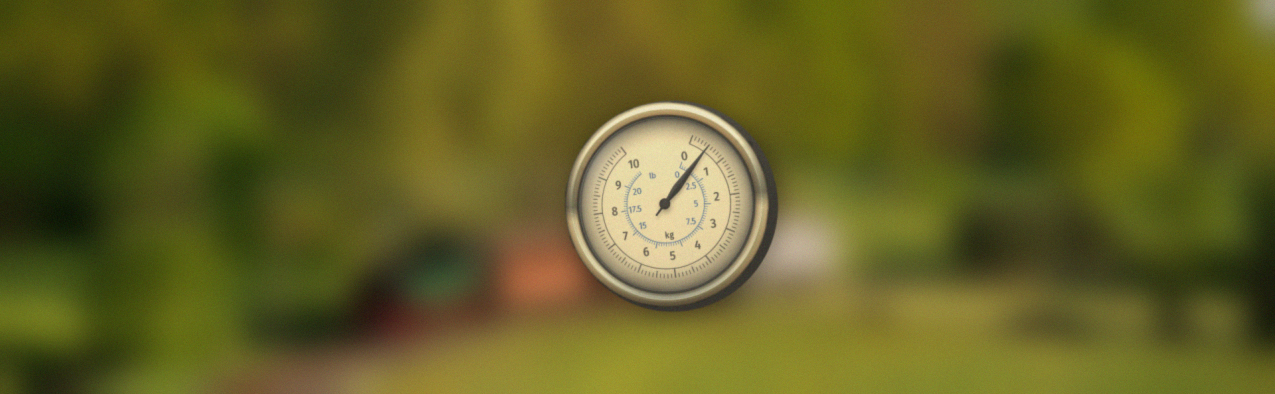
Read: 0.5 (kg)
